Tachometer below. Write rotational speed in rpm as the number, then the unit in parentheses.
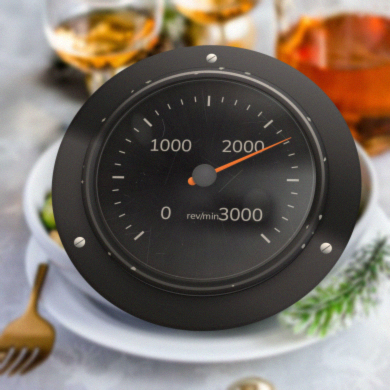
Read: 2200 (rpm)
